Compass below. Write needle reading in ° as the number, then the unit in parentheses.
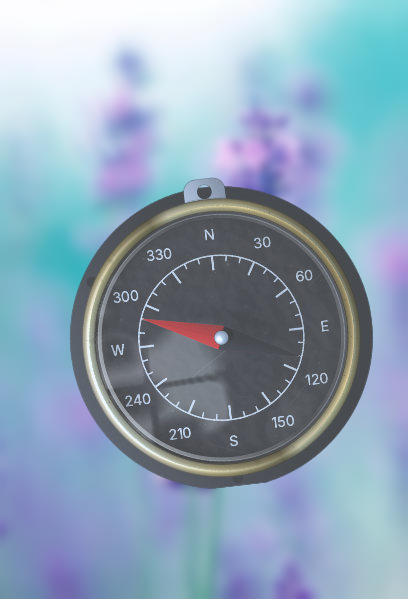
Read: 290 (°)
